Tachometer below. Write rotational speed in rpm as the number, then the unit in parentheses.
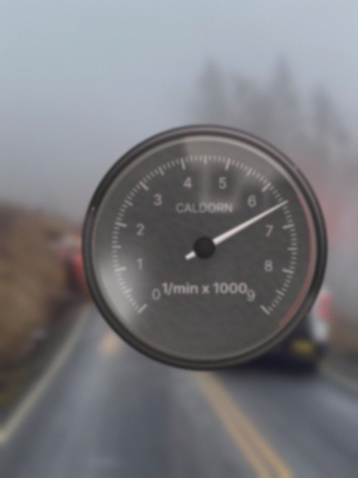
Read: 6500 (rpm)
